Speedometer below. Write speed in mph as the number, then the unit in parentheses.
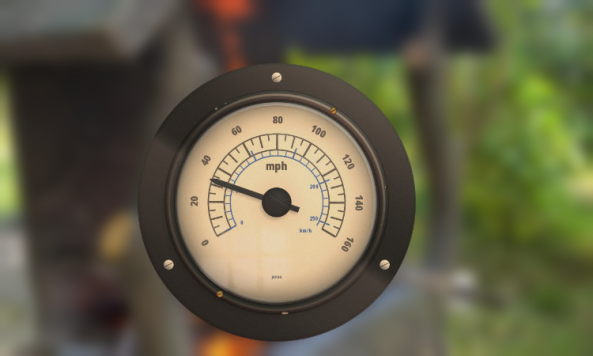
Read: 32.5 (mph)
